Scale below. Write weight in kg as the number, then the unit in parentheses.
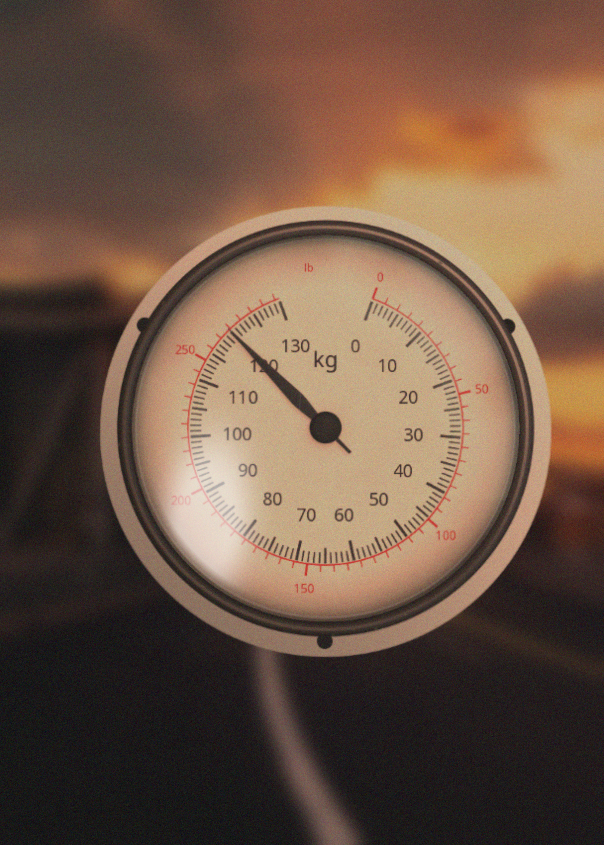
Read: 120 (kg)
